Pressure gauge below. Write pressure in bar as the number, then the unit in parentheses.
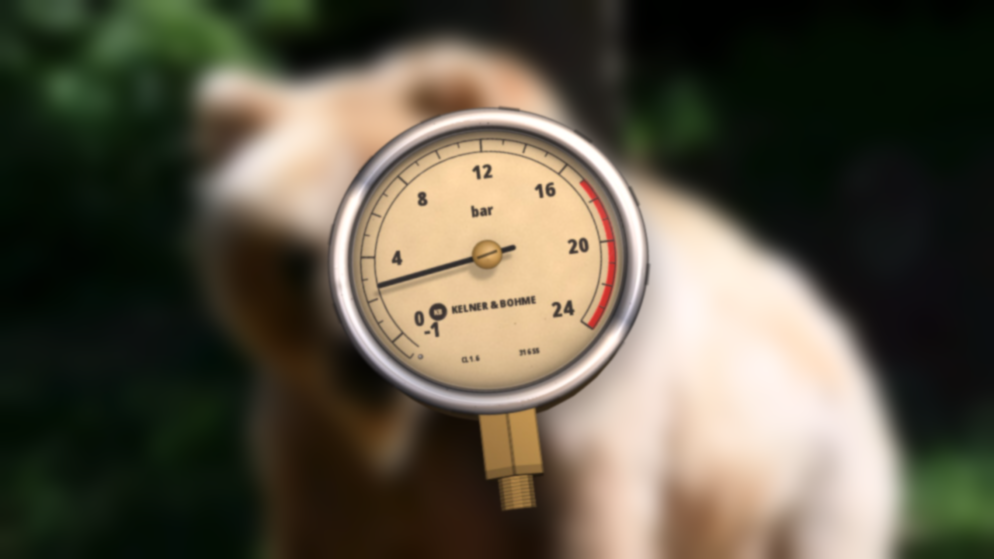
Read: 2.5 (bar)
